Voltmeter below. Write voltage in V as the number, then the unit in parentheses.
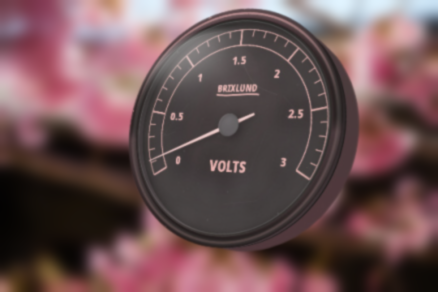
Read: 0.1 (V)
